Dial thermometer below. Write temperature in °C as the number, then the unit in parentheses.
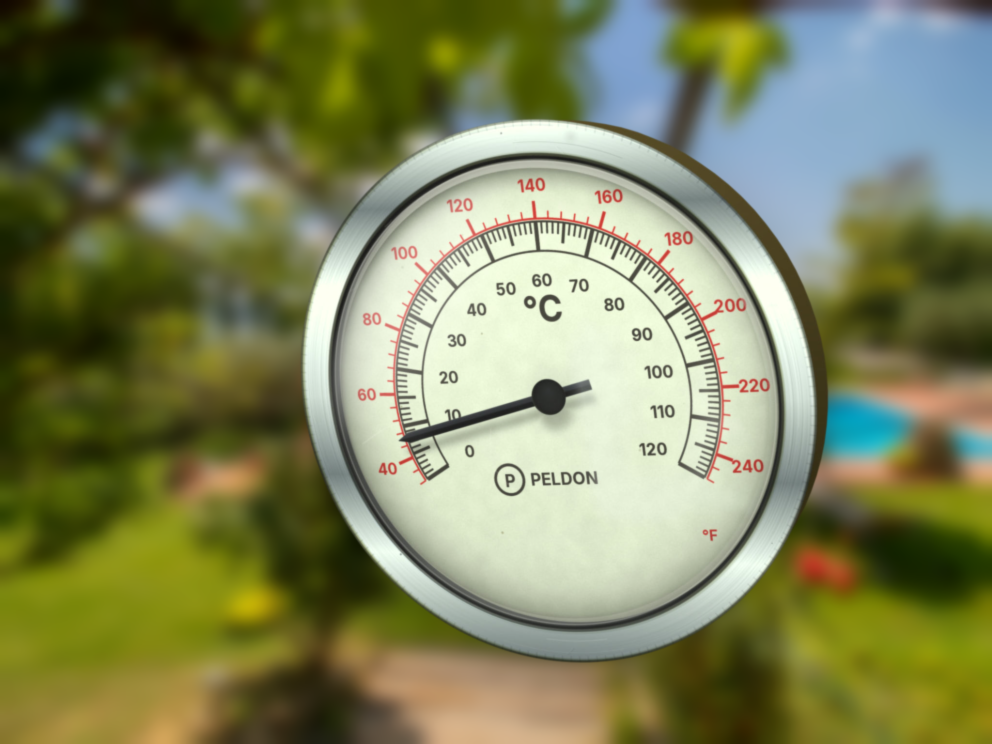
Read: 8 (°C)
